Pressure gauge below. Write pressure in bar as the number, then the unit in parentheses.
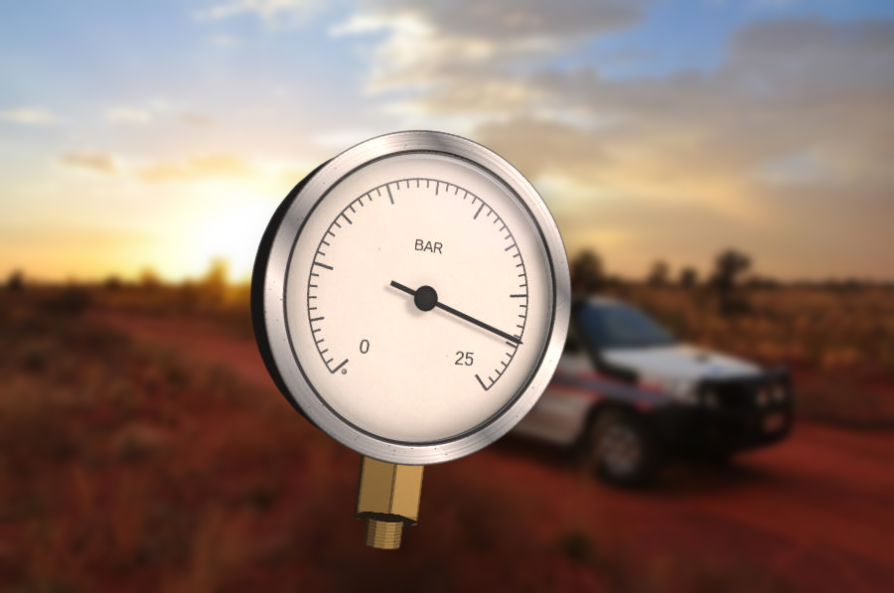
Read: 22.25 (bar)
